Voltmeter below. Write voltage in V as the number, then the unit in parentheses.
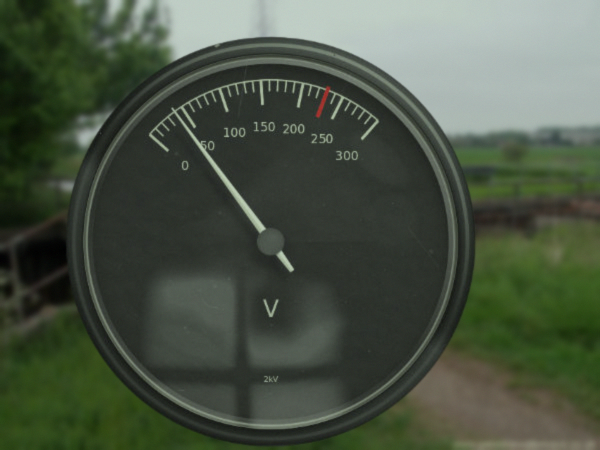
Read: 40 (V)
